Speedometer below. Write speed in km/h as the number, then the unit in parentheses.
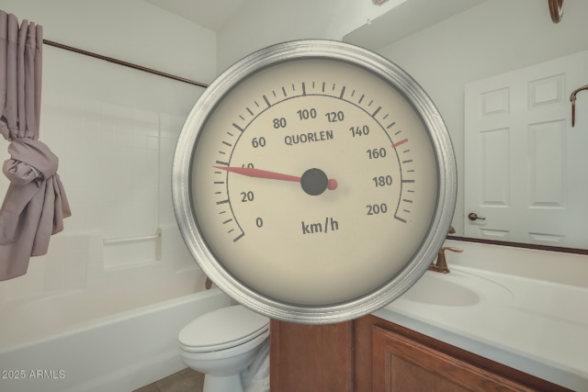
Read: 37.5 (km/h)
